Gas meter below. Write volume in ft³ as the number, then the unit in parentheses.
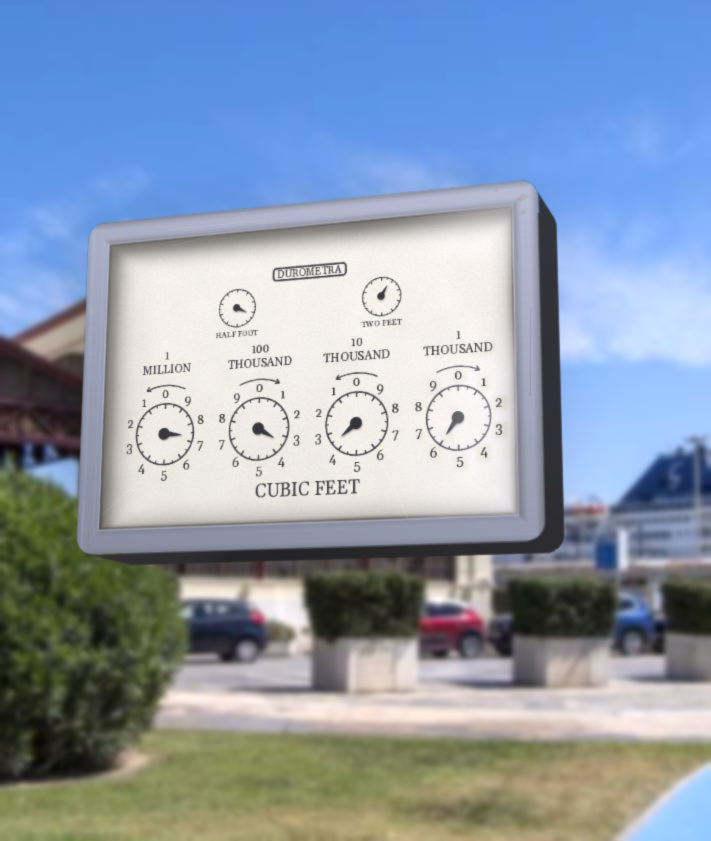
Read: 733600 (ft³)
